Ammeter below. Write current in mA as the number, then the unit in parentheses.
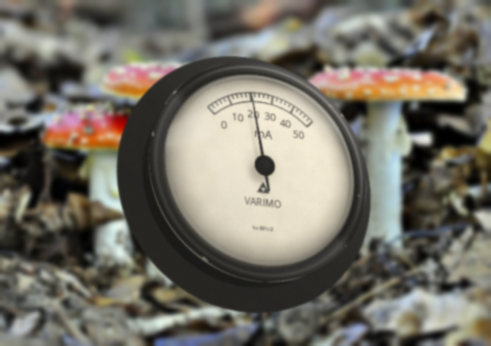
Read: 20 (mA)
